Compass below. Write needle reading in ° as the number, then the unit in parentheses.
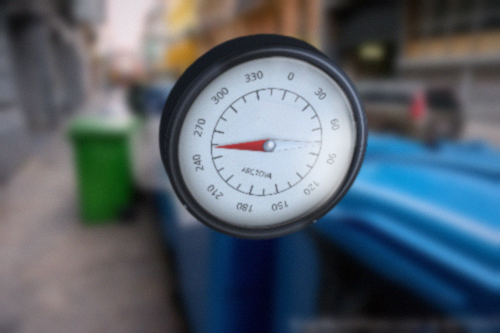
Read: 255 (°)
